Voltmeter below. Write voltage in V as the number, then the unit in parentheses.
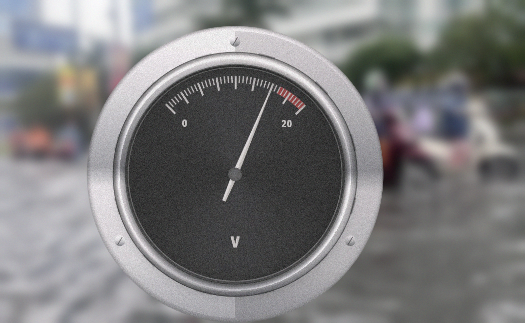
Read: 15 (V)
